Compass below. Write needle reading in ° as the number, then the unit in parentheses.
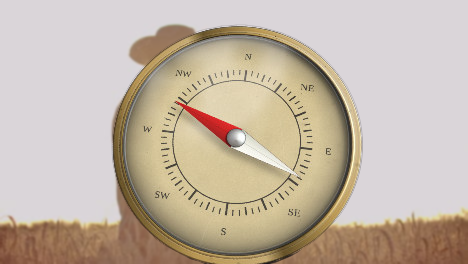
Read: 295 (°)
